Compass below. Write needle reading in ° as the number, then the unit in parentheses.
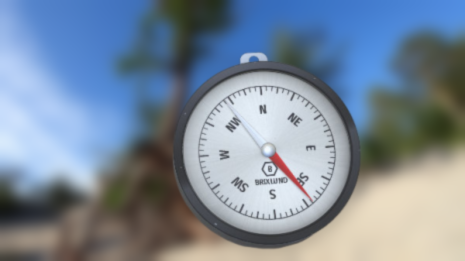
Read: 145 (°)
